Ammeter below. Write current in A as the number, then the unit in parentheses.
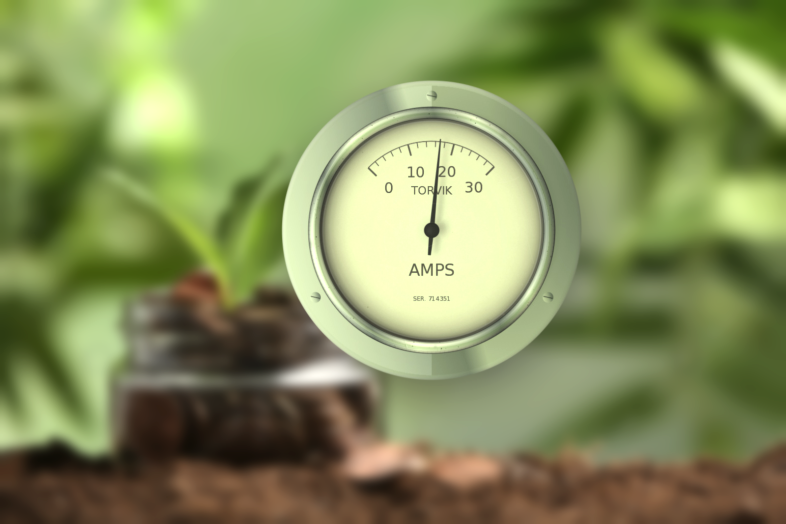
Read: 17 (A)
